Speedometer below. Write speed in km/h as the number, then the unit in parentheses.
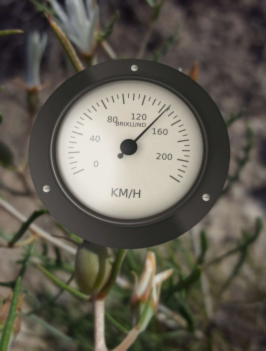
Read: 145 (km/h)
